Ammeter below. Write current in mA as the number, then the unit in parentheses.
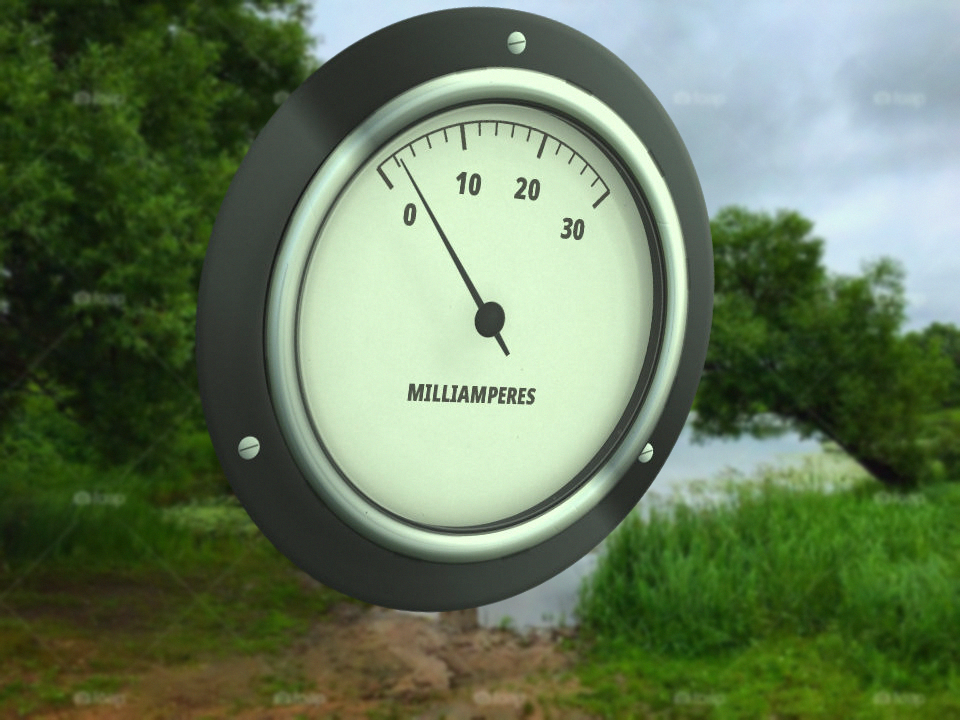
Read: 2 (mA)
